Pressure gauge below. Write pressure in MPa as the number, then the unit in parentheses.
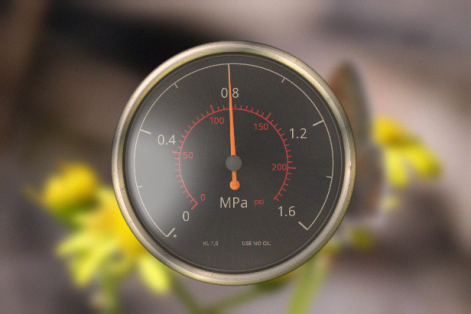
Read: 0.8 (MPa)
